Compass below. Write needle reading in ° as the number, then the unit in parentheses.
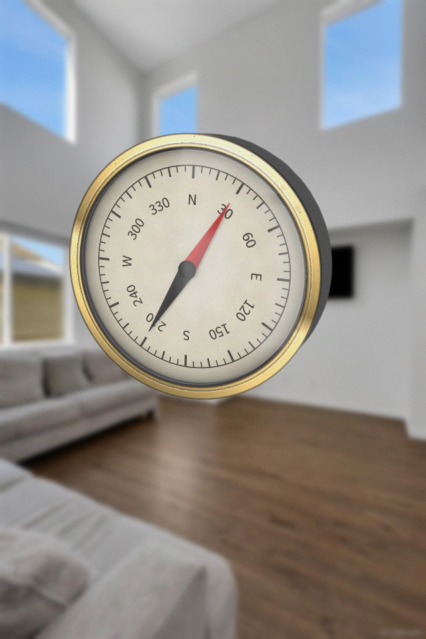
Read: 30 (°)
